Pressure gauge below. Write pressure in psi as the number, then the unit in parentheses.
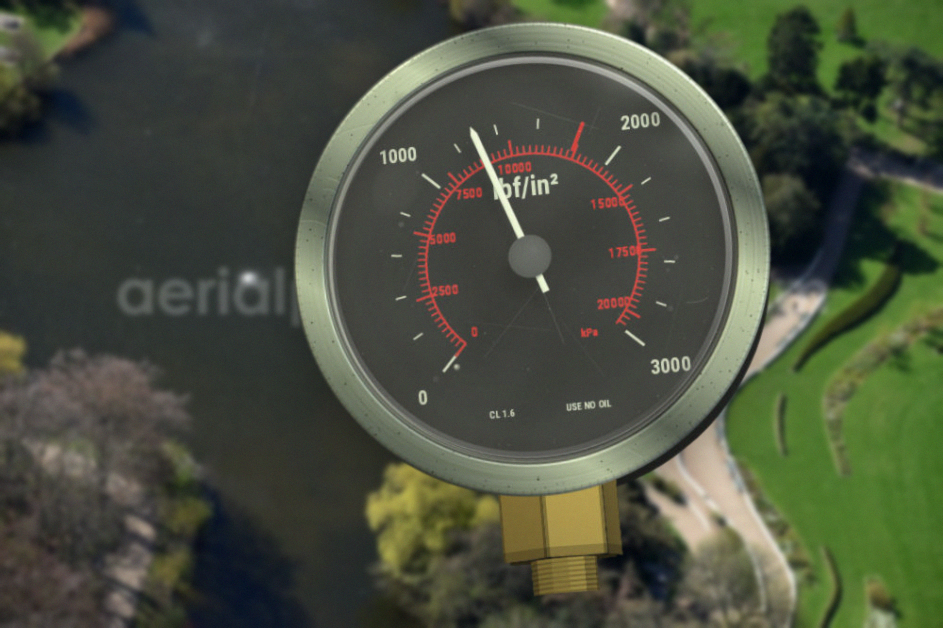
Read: 1300 (psi)
